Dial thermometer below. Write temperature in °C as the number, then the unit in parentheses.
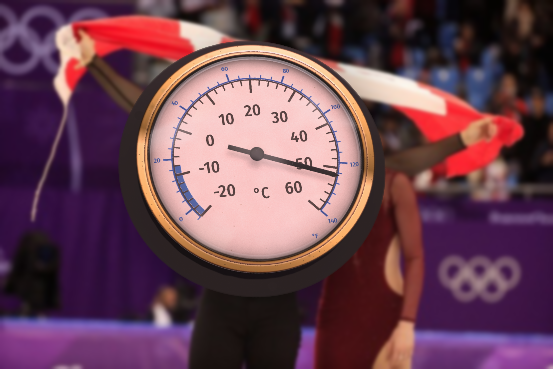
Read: 52 (°C)
